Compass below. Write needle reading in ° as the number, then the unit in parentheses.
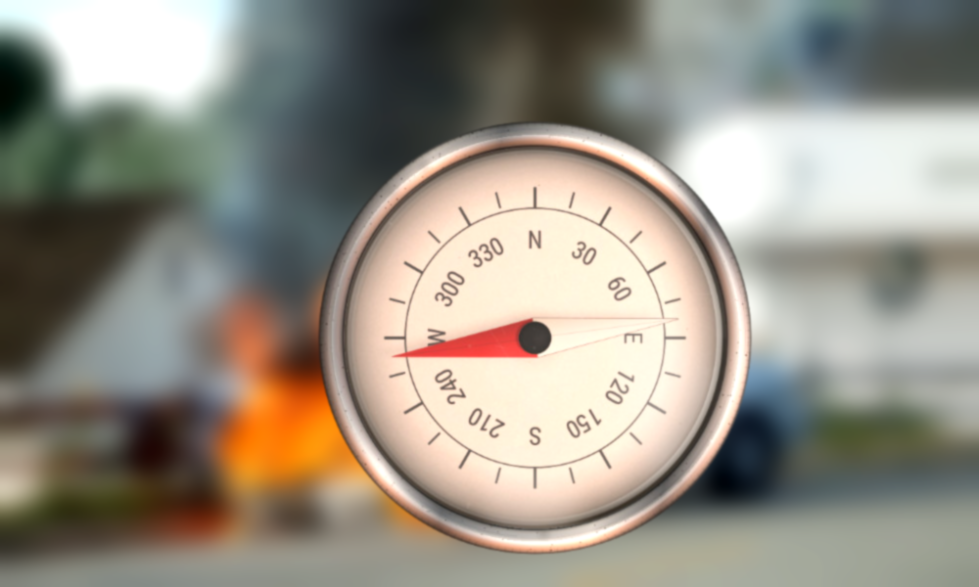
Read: 262.5 (°)
